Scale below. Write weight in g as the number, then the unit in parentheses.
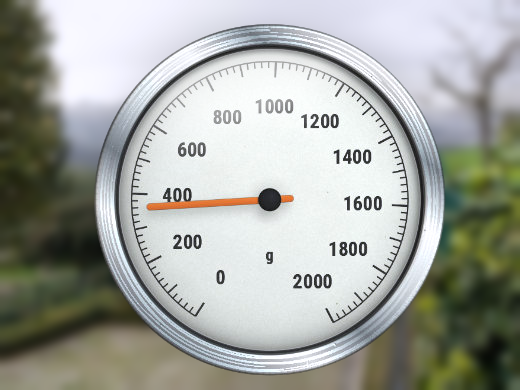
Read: 360 (g)
